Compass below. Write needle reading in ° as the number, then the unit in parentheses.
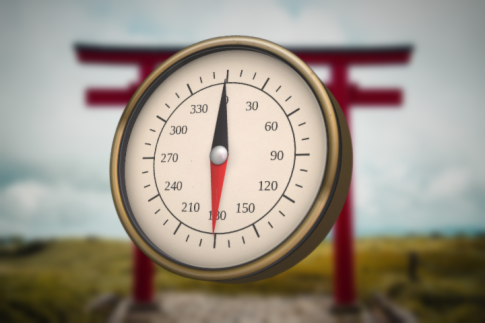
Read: 180 (°)
